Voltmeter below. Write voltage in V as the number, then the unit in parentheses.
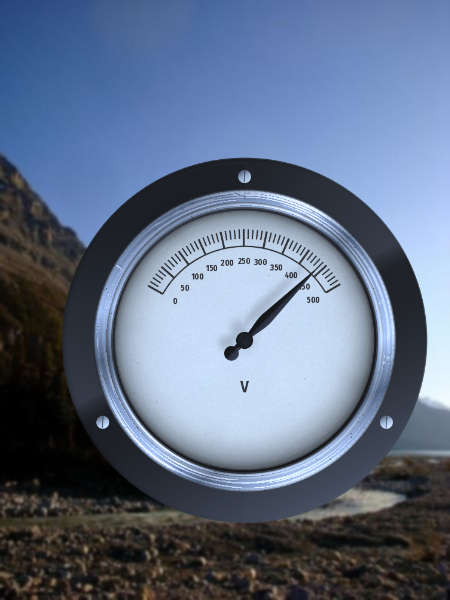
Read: 440 (V)
